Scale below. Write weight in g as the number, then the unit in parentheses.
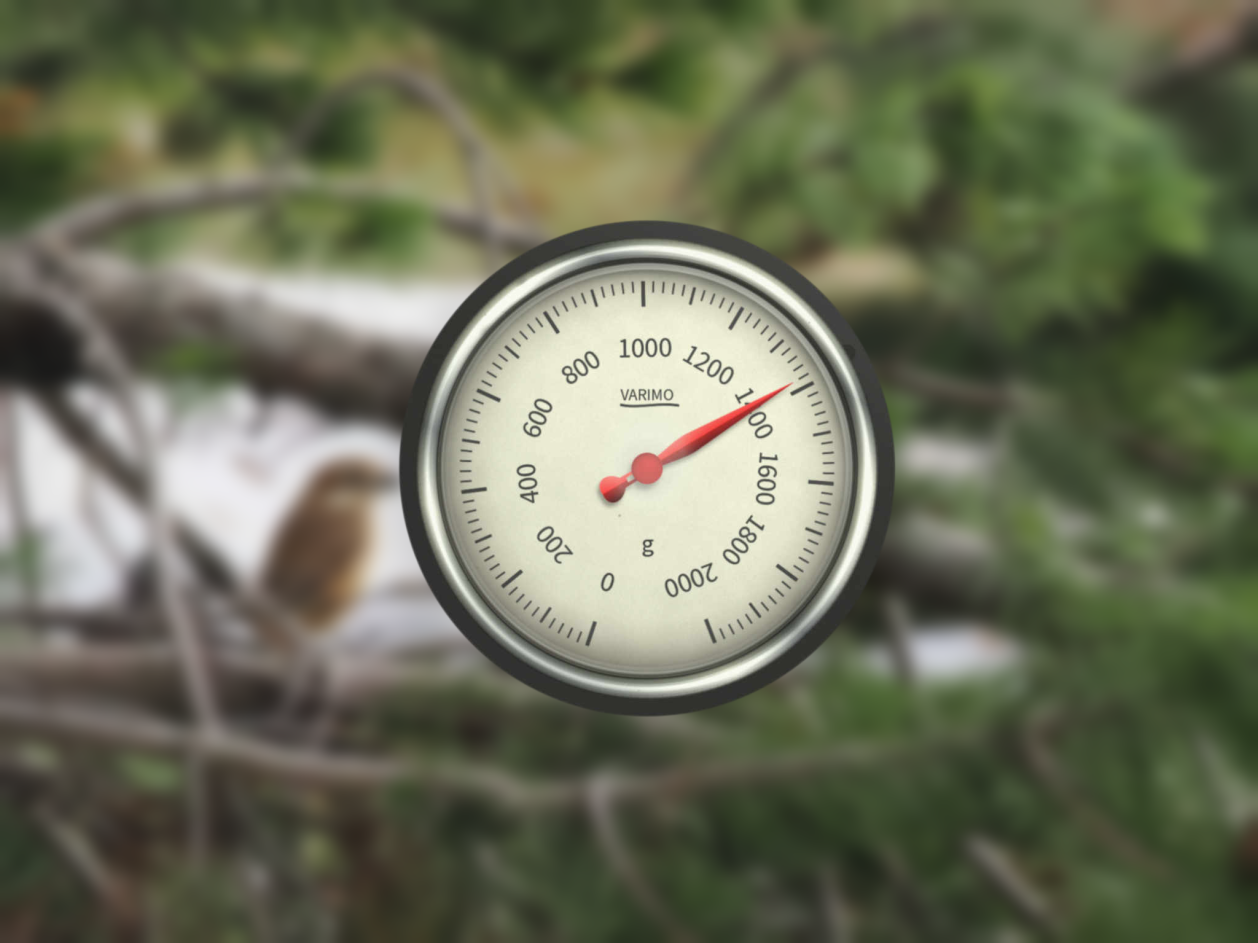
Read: 1380 (g)
